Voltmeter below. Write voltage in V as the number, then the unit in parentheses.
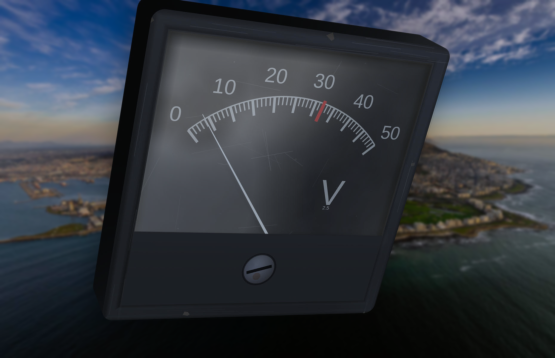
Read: 4 (V)
